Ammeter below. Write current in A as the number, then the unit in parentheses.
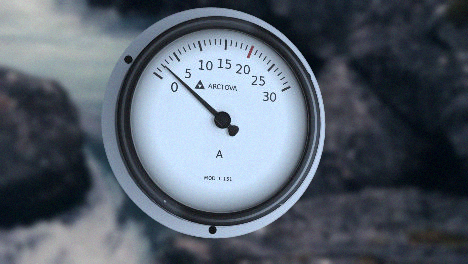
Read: 2 (A)
